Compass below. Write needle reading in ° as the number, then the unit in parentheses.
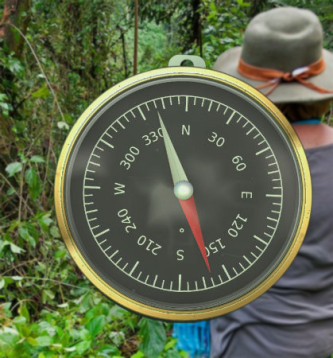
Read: 160 (°)
